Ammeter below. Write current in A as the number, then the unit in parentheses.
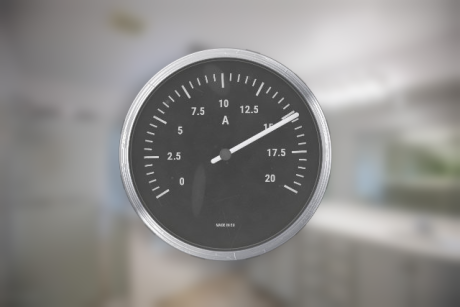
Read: 15.25 (A)
